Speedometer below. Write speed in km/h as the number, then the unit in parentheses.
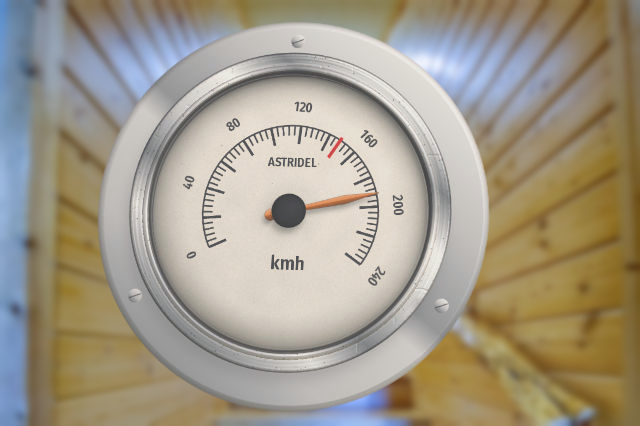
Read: 192 (km/h)
